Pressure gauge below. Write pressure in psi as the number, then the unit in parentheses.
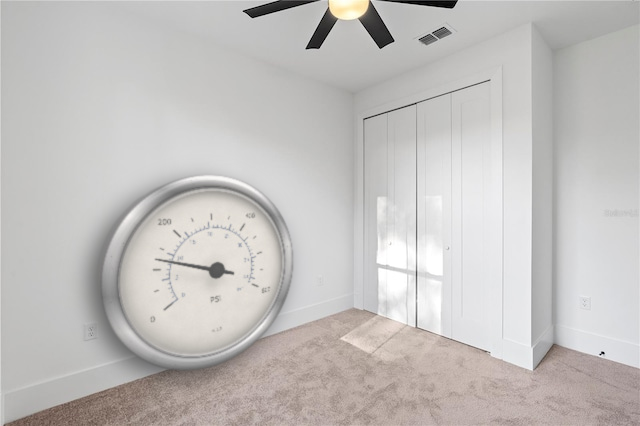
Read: 125 (psi)
